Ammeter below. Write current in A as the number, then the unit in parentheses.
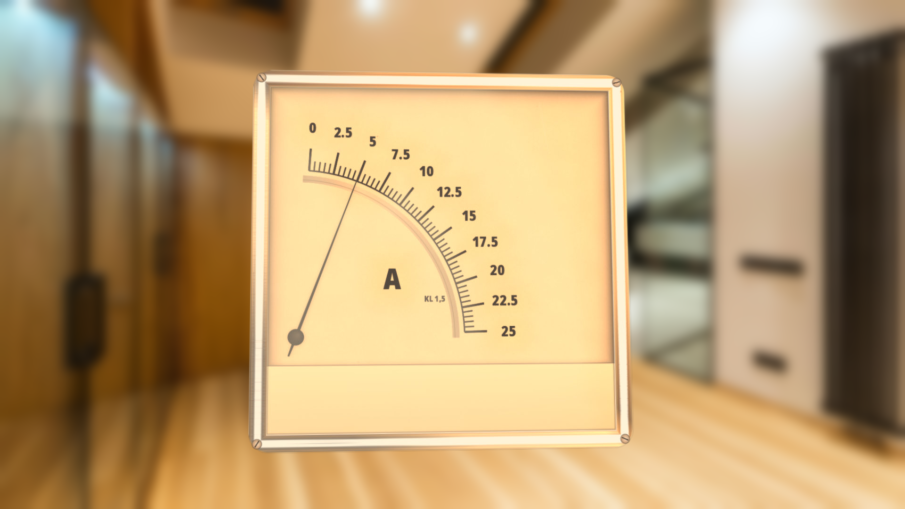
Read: 5 (A)
